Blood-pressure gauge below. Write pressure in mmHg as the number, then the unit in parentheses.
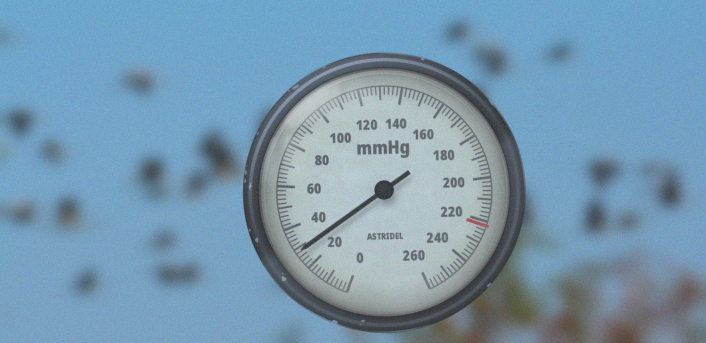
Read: 28 (mmHg)
